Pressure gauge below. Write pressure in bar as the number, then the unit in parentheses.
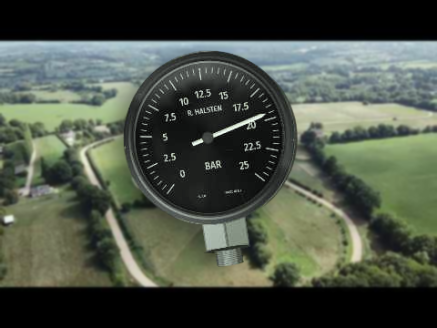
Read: 19.5 (bar)
